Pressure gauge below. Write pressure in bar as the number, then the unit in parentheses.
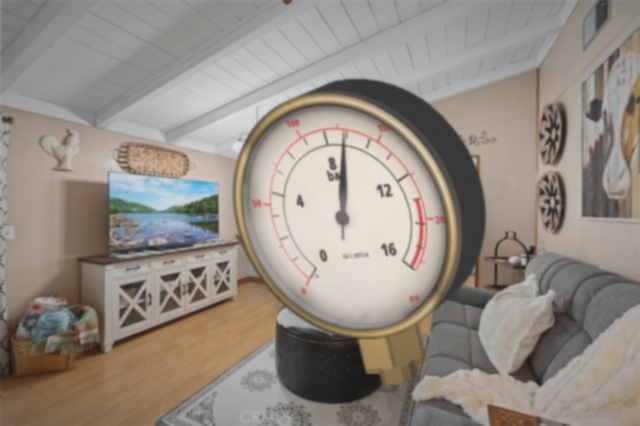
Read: 9 (bar)
